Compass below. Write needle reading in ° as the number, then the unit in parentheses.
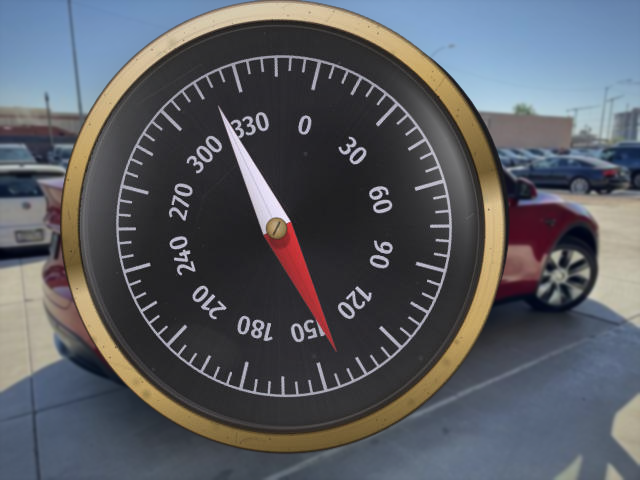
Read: 140 (°)
